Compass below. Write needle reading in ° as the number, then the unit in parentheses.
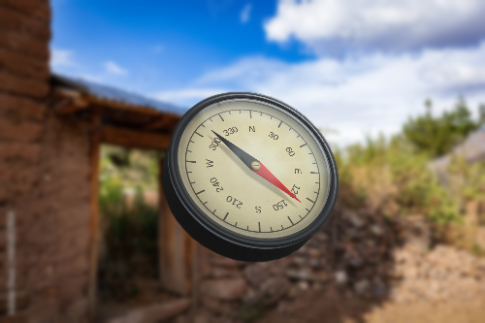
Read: 130 (°)
